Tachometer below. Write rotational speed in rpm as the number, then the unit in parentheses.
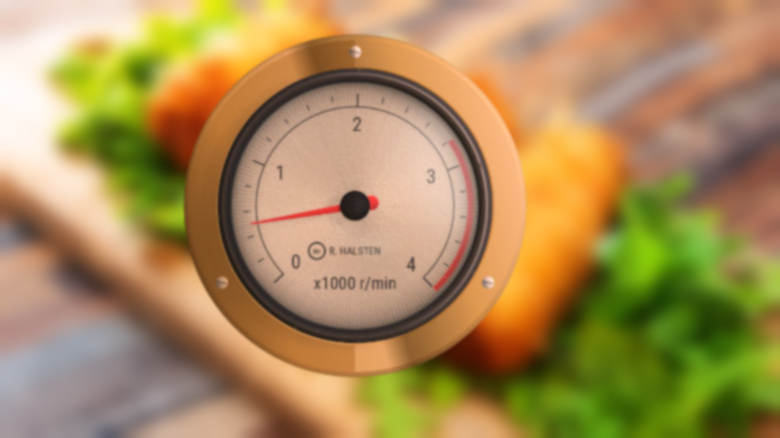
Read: 500 (rpm)
